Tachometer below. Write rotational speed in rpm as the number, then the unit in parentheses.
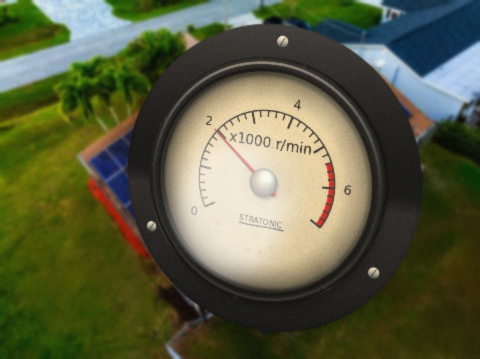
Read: 2000 (rpm)
